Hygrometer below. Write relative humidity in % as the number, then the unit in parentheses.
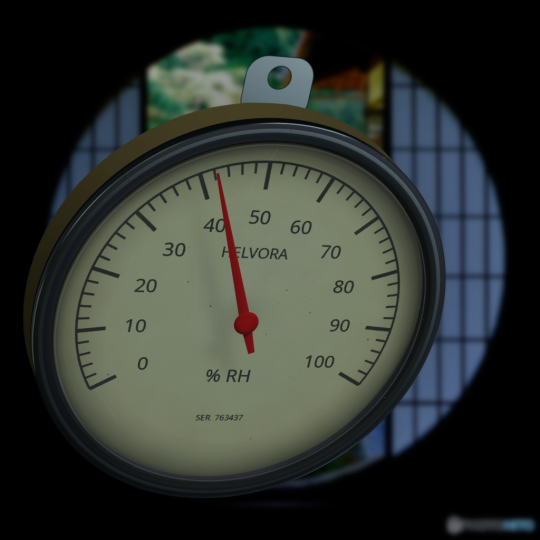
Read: 42 (%)
